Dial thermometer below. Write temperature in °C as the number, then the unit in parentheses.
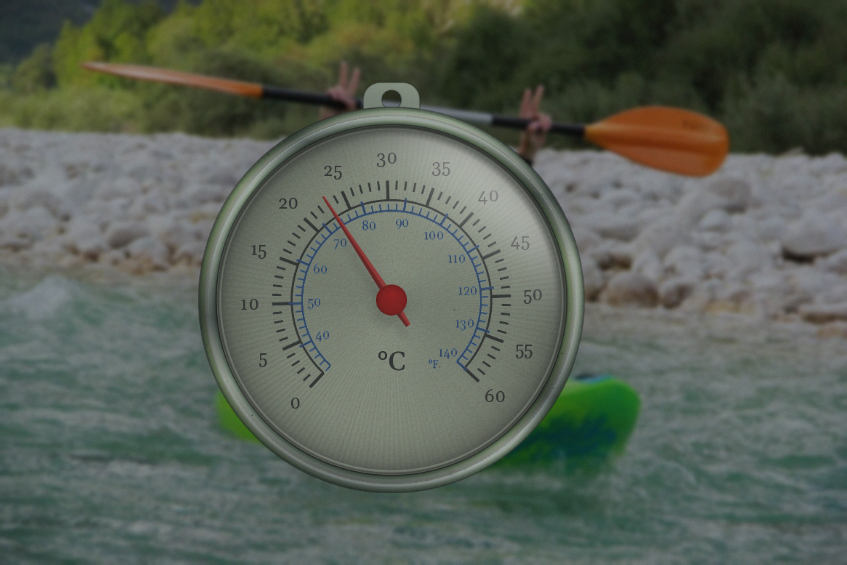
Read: 23 (°C)
